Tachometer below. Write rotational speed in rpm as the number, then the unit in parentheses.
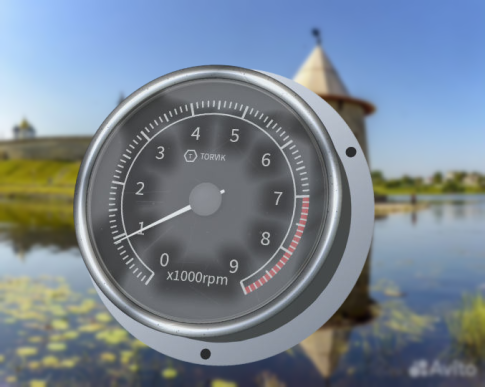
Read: 900 (rpm)
